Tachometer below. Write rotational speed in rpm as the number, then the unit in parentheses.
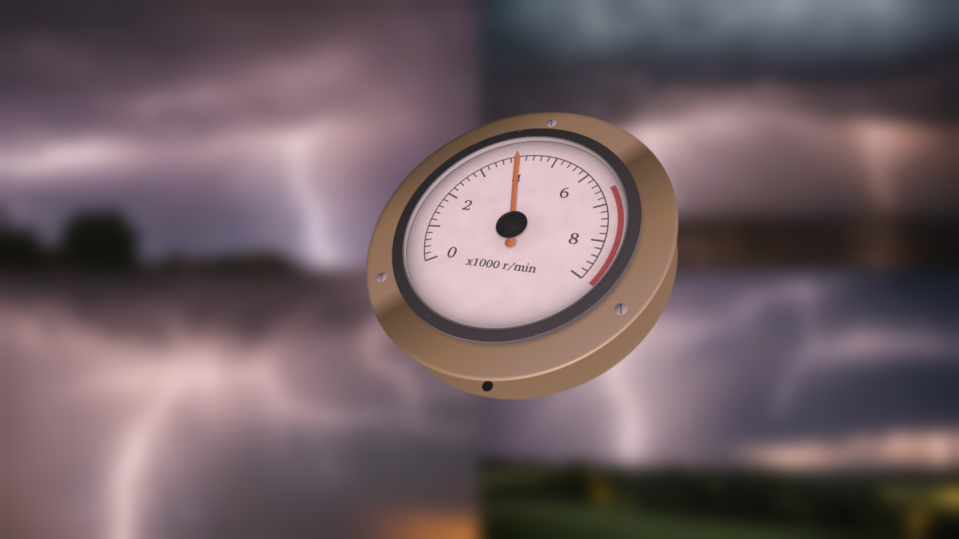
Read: 4000 (rpm)
